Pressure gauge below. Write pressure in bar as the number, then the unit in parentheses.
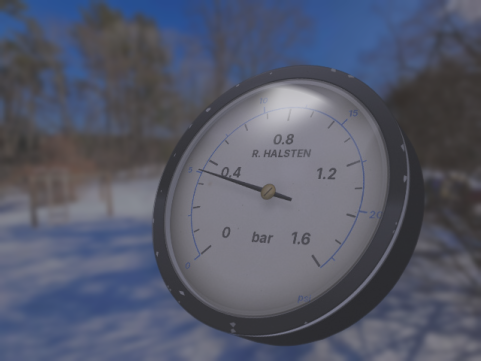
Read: 0.35 (bar)
